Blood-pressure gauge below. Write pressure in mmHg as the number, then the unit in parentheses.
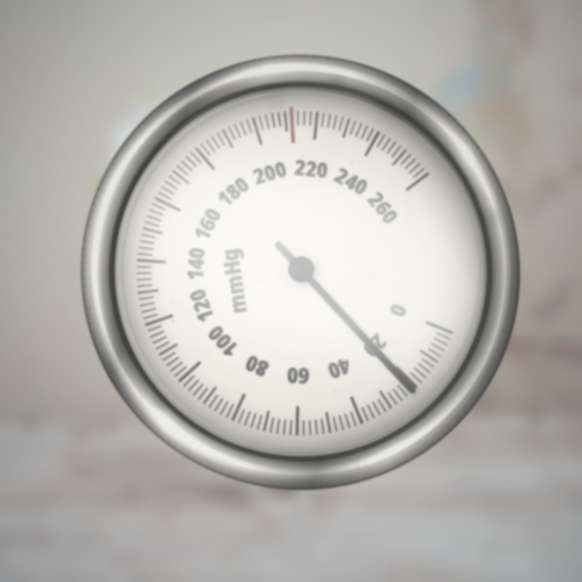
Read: 22 (mmHg)
